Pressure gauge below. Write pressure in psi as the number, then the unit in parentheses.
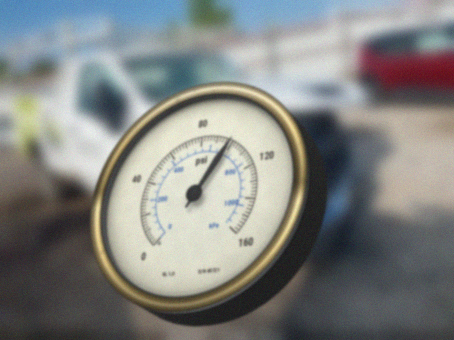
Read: 100 (psi)
